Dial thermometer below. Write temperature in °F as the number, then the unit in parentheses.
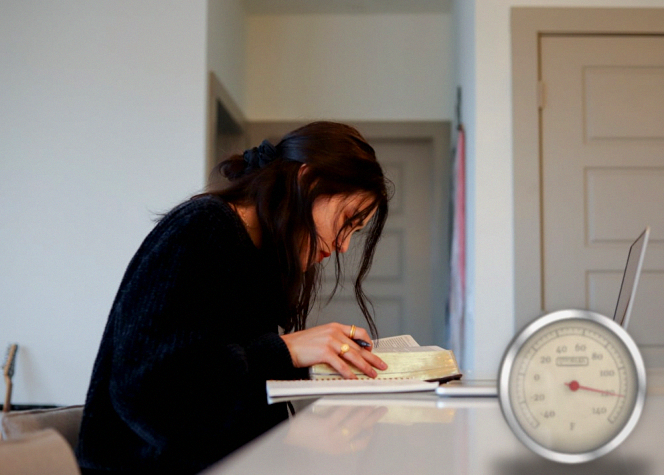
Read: 120 (°F)
